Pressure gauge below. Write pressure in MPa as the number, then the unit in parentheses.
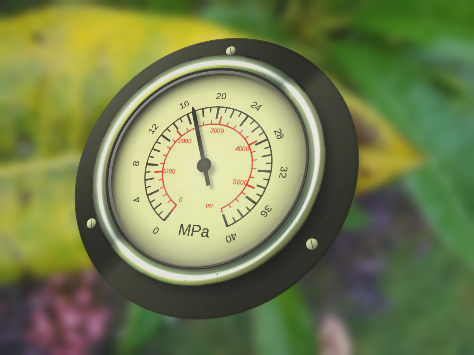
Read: 17 (MPa)
